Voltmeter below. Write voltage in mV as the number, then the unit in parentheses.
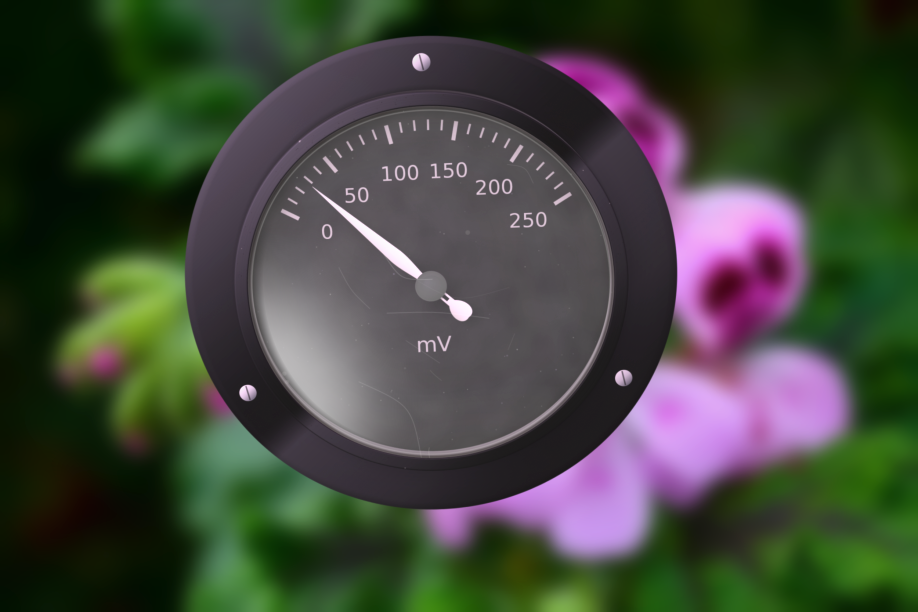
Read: 30 (mV)
